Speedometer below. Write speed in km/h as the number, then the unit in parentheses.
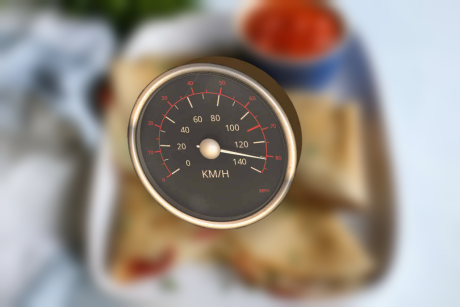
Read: 130 (km/h)
